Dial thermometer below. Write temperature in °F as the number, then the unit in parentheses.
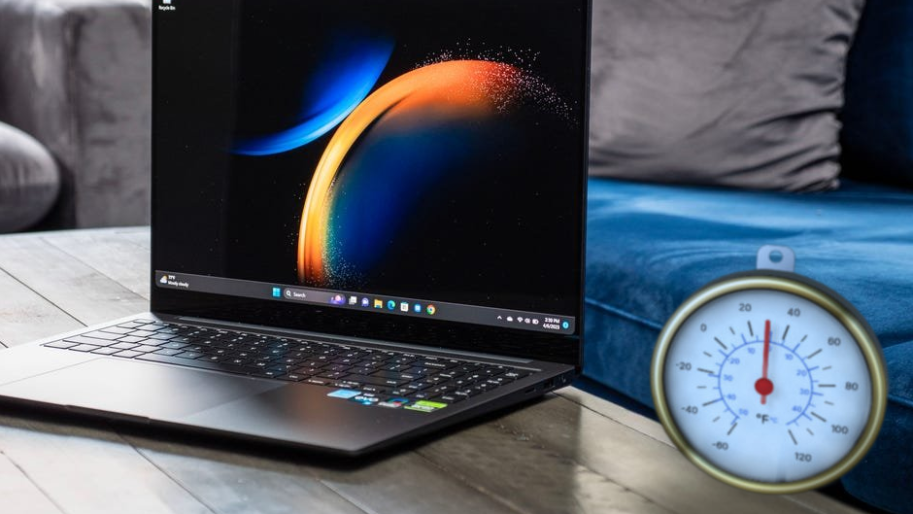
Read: 30 (°F)
